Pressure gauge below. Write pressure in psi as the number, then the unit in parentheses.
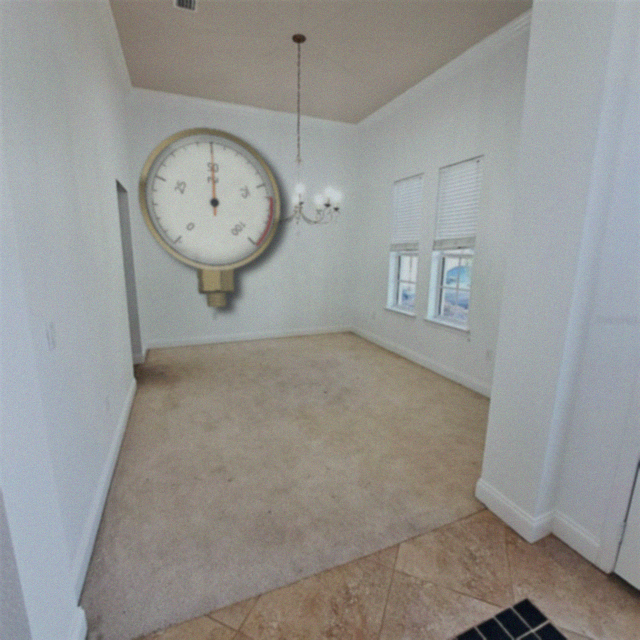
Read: 50 (psi)
